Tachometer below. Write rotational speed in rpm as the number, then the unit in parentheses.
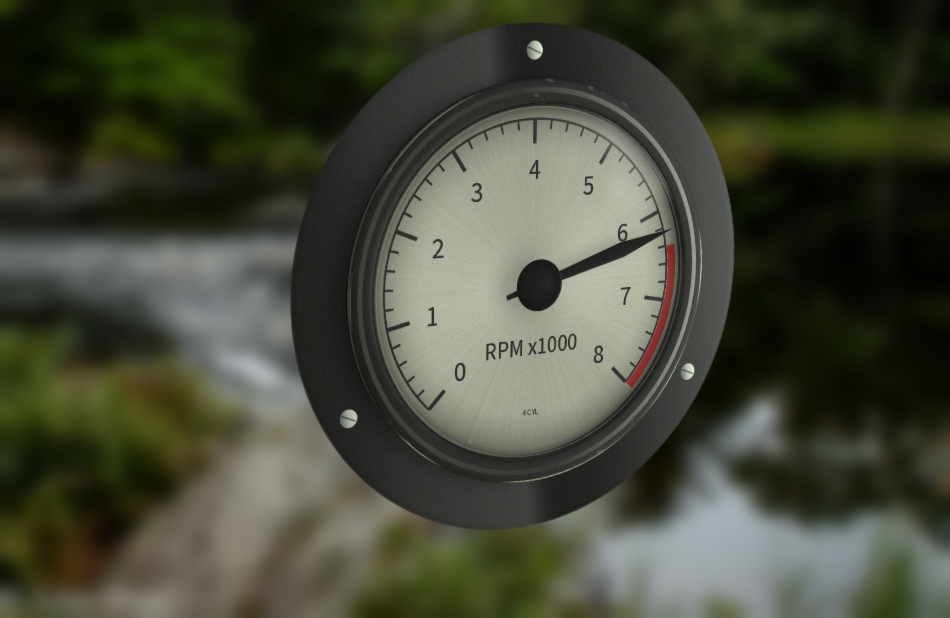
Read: 6200 (rpm)
